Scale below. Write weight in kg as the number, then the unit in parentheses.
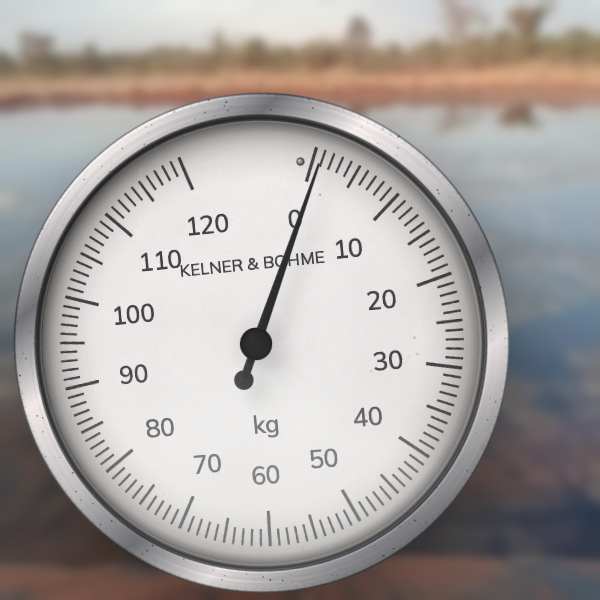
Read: 1 (kg)
